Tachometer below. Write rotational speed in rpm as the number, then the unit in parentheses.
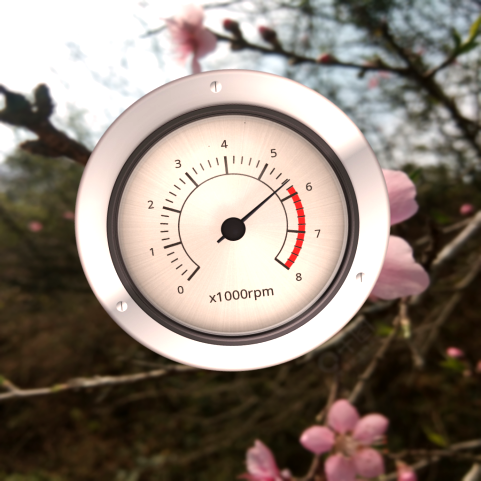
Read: 5600 (rpm)
